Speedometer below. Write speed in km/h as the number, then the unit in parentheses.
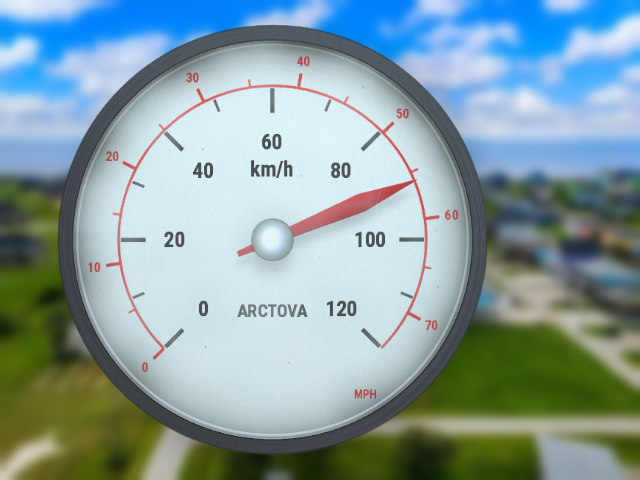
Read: 90 (km/h)
